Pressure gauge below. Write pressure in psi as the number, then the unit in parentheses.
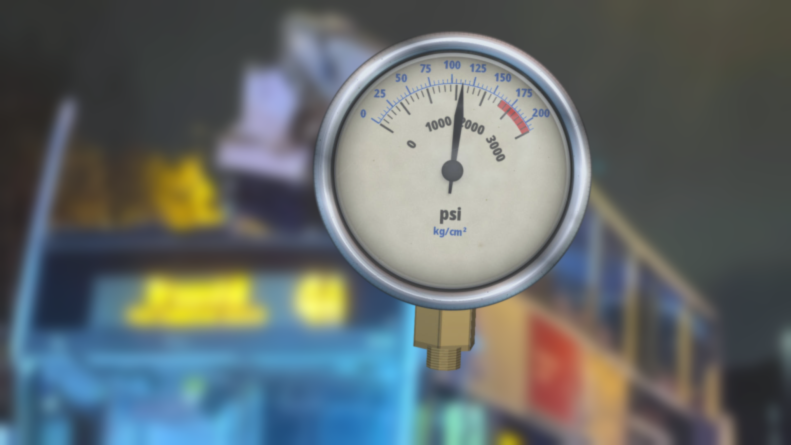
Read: 1600 (psi)
